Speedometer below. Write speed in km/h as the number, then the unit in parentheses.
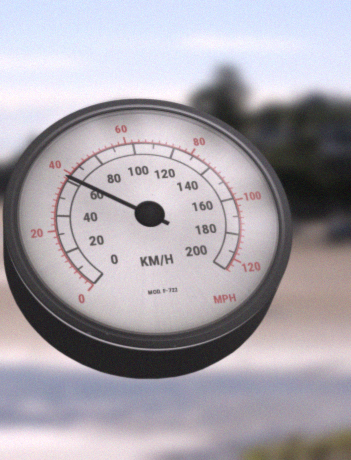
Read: 60 (km/h)
